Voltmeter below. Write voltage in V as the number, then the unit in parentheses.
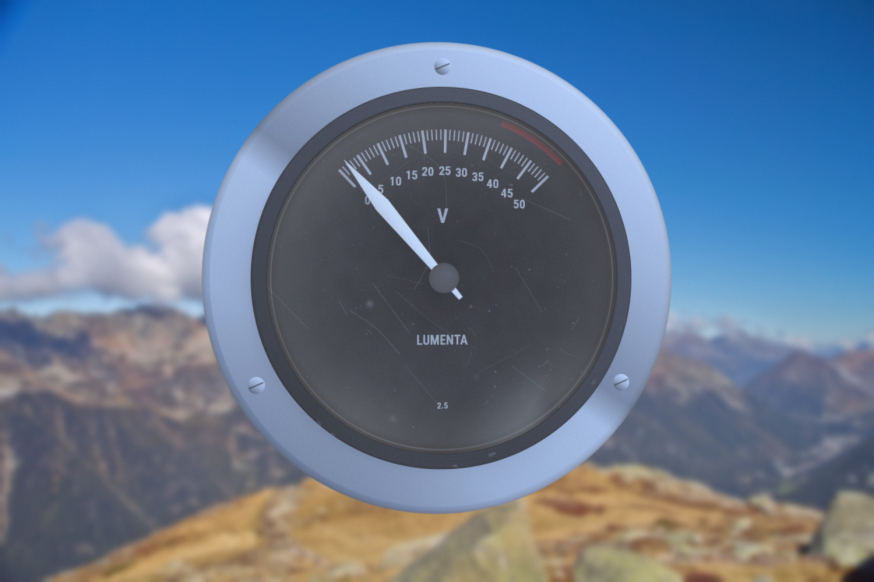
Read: 2 (V)
